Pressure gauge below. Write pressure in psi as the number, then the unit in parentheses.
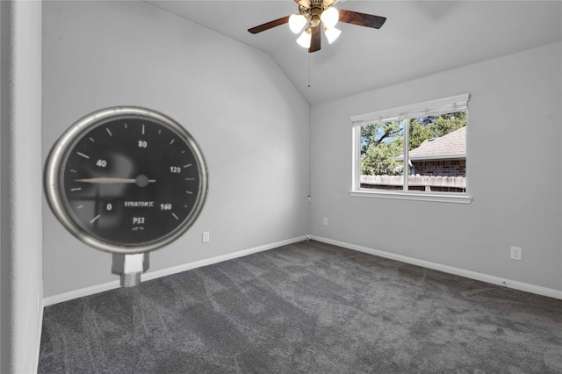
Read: 25 (psi)
